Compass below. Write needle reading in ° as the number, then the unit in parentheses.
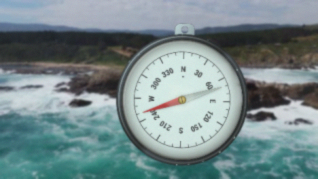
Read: 250 (°)
